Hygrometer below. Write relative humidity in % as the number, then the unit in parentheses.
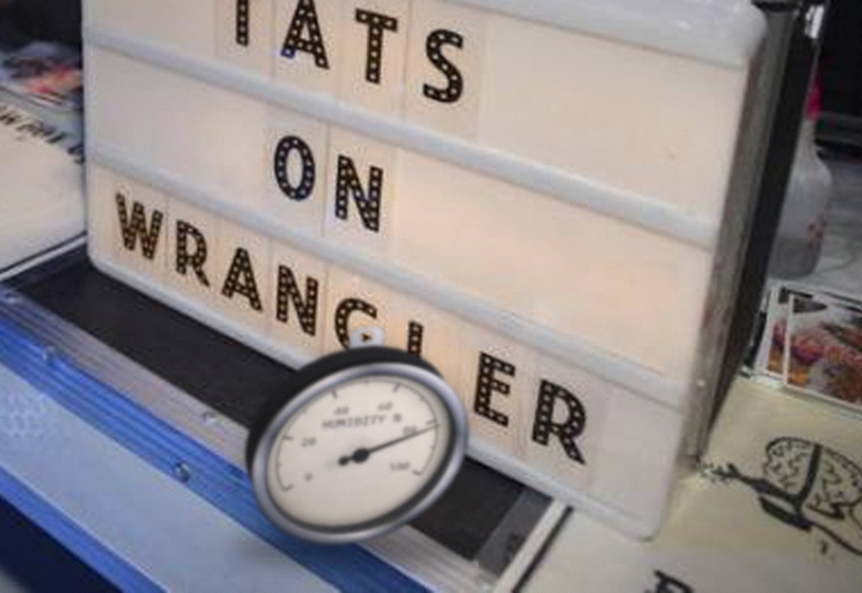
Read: 80 (%)
